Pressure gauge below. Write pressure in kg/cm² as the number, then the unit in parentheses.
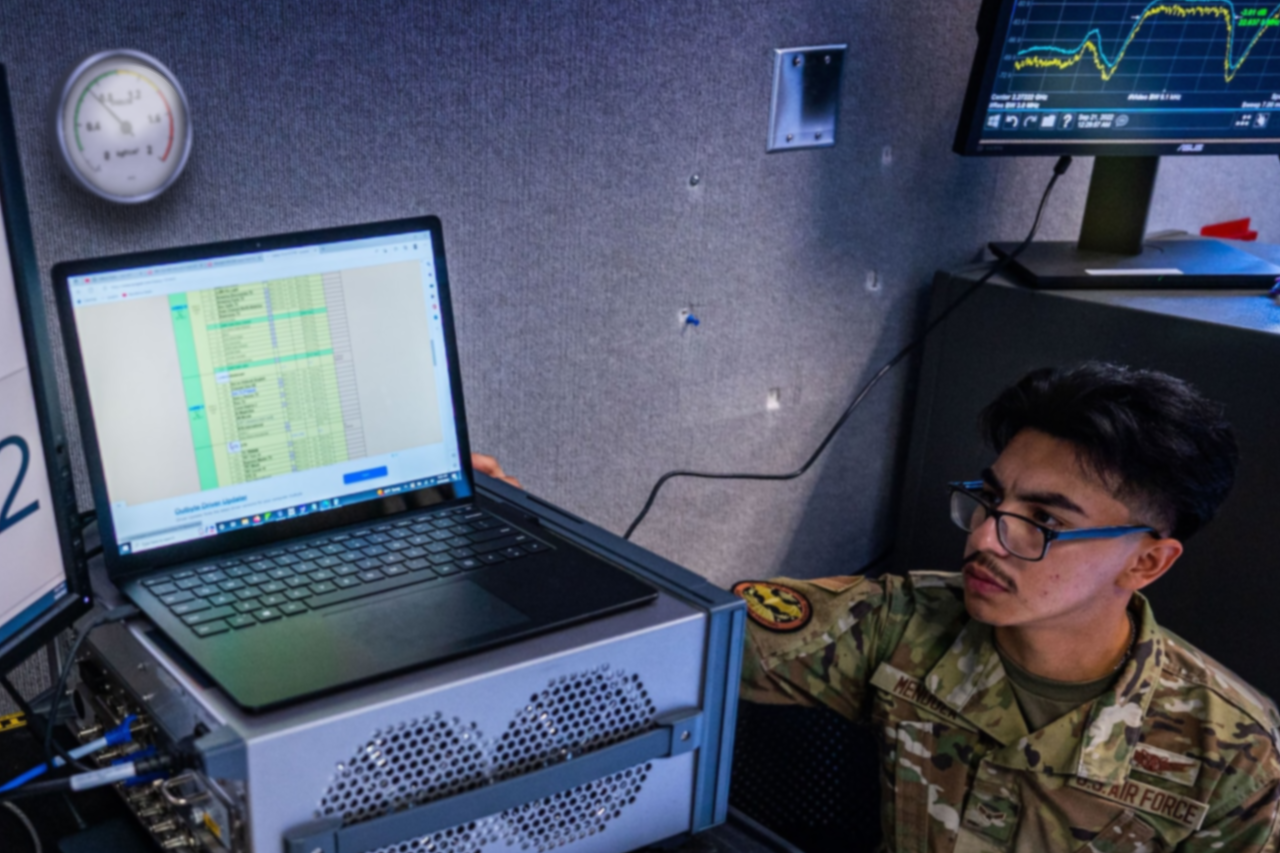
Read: 0.7 (kg/cm²)
